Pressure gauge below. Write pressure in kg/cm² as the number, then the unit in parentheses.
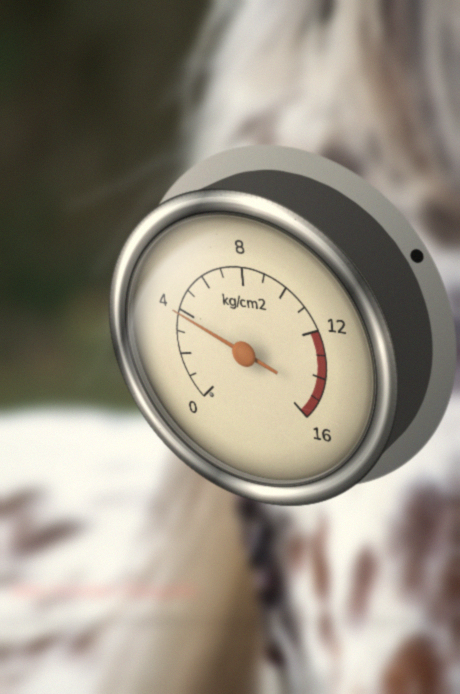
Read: 4 (kg/cm²)
